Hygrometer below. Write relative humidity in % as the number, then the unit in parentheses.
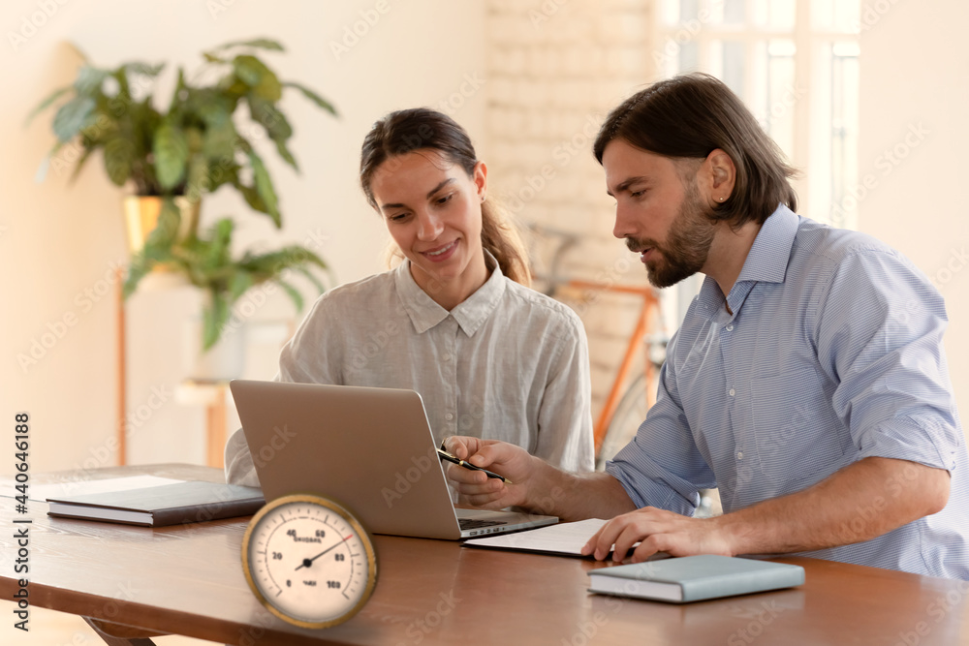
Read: 72 (%)
